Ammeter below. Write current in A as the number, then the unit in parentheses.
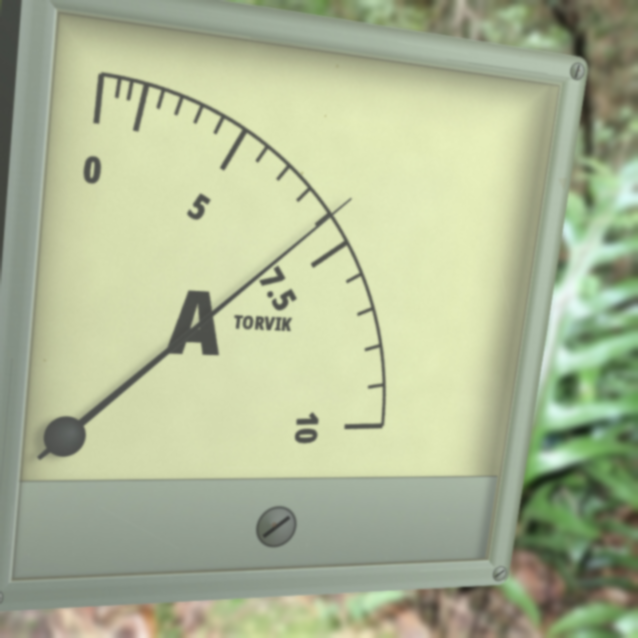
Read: 7 (A)
